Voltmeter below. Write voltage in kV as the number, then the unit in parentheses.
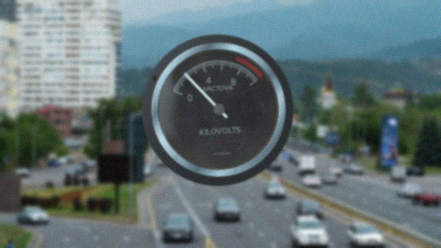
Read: 2 (kV)
